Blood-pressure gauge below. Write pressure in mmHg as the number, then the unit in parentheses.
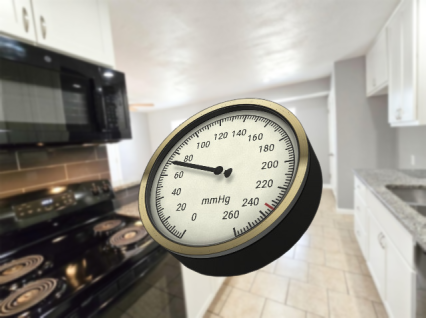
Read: 70 (mmHg)
